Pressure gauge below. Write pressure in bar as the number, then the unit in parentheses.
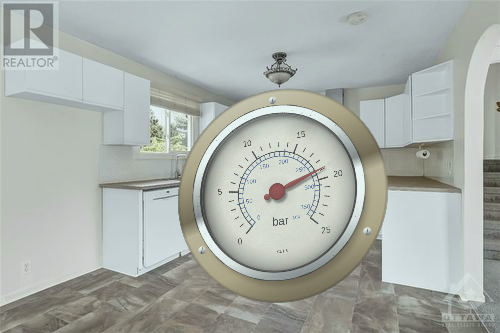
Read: 19 (bar)
